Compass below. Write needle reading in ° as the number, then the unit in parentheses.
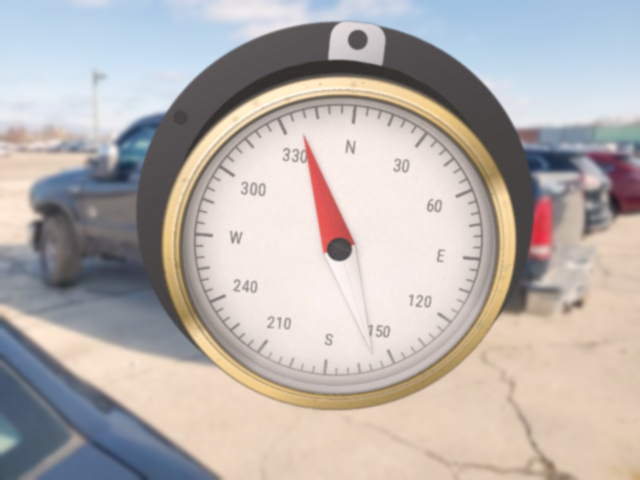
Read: 337.5 (°)
